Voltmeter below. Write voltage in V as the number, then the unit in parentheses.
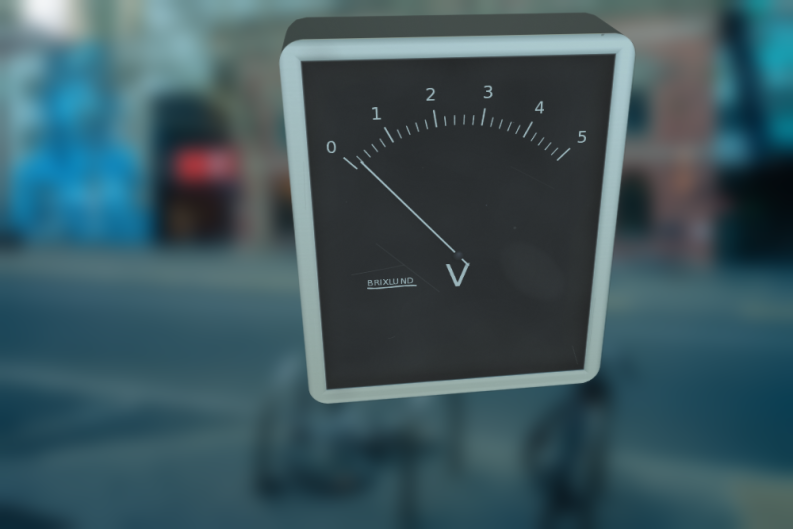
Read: 0.2 (V)
